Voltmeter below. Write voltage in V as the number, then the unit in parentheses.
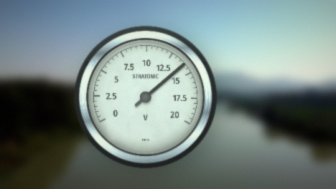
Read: 14 (V)
